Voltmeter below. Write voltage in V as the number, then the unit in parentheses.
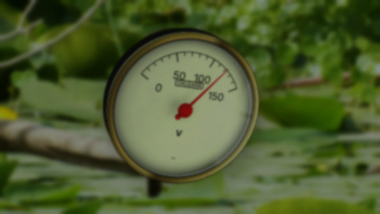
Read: 120 (V)
